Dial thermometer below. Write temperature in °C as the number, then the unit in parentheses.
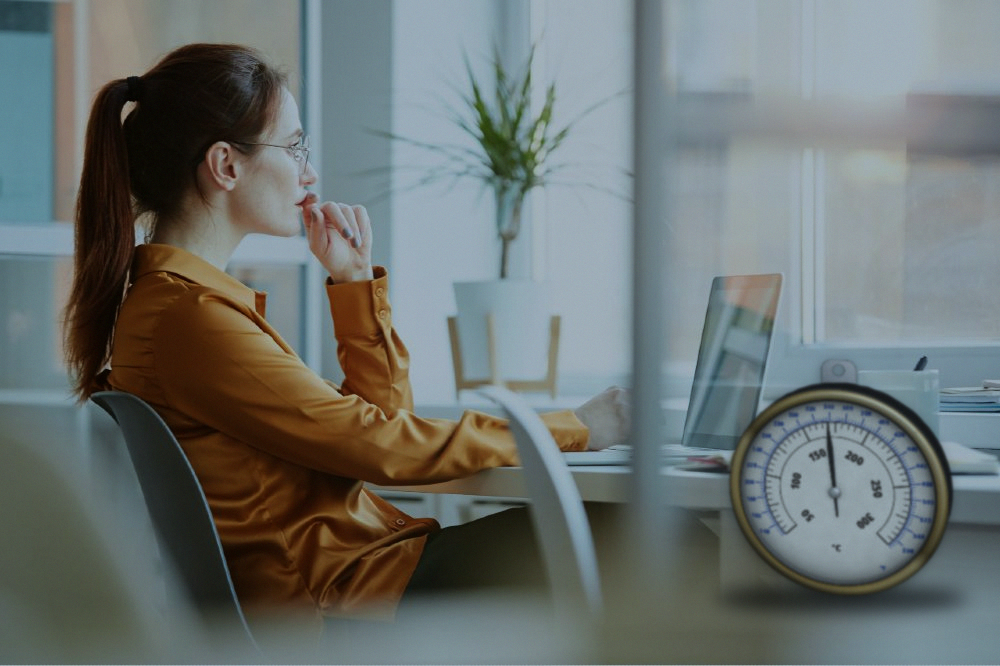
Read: 170 (°C)
